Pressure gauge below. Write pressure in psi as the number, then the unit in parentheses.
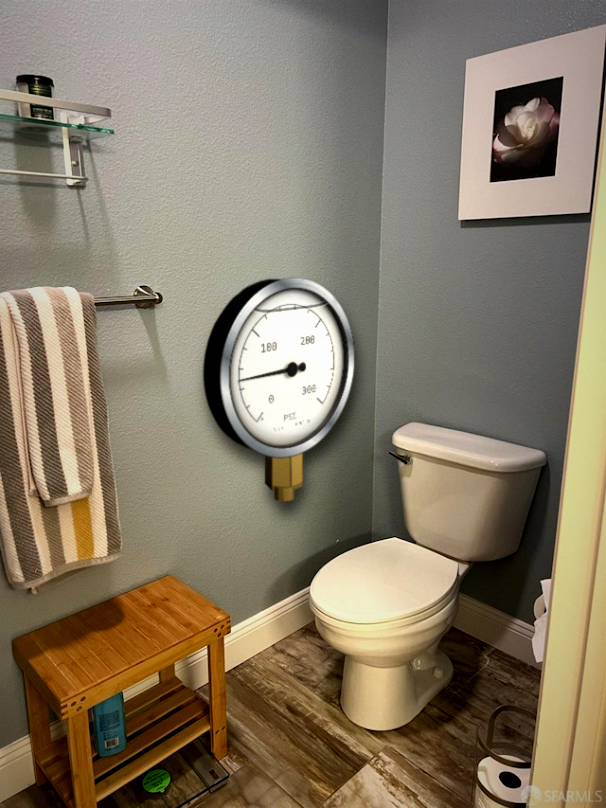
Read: 50 (psi)
